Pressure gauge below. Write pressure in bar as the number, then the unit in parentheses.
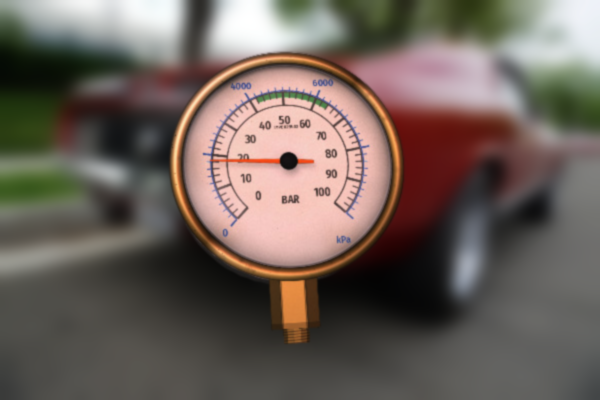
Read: 18 (bar)
